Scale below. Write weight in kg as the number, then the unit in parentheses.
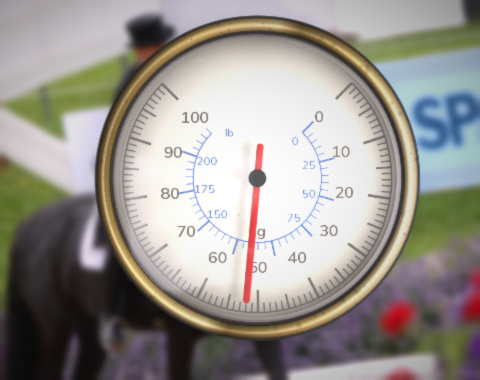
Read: 52 (kg)
